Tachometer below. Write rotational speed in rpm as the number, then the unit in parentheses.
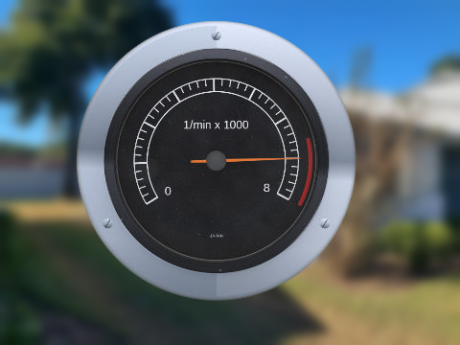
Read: 7000 (rpm)
